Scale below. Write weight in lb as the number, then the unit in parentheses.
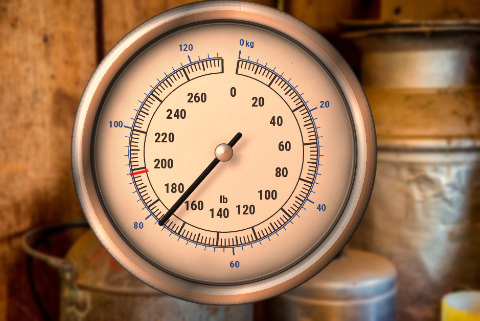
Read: 170 (lb)
